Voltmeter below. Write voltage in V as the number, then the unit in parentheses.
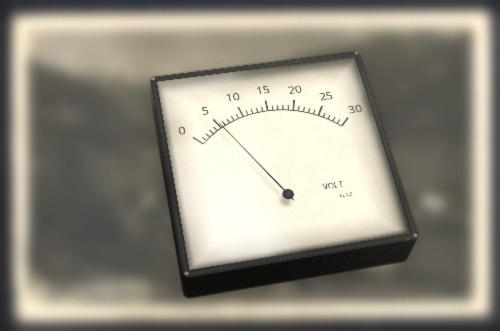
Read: 5 (V)
